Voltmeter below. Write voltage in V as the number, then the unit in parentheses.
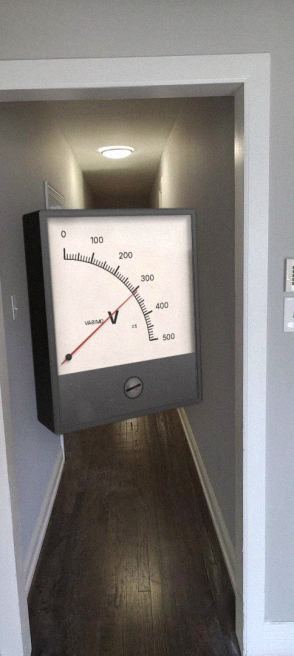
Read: 300 (V)
